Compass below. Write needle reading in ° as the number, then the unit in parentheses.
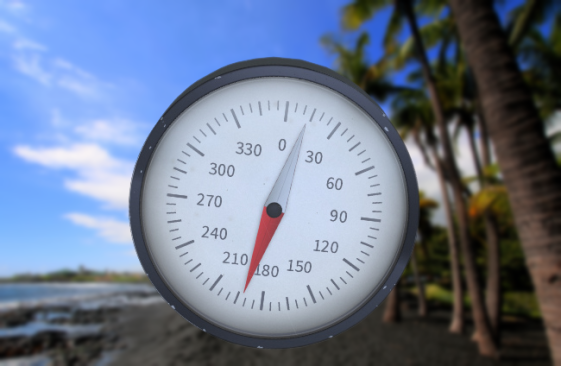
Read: 192.5 (°)
